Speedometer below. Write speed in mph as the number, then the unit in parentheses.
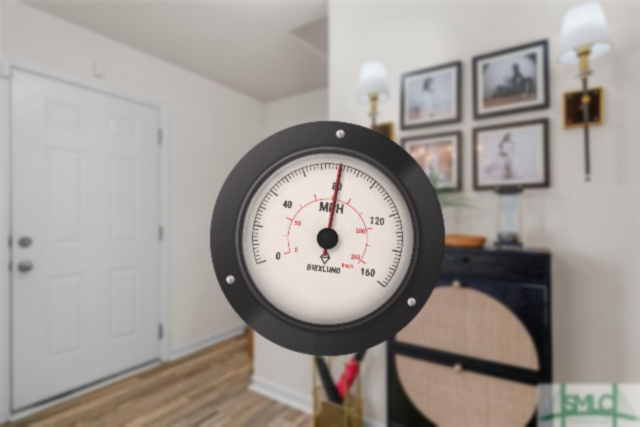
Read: 80 (mph)
